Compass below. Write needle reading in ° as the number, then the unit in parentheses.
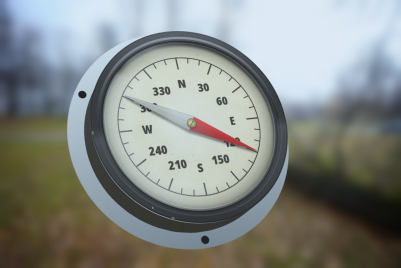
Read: 120 (°)
